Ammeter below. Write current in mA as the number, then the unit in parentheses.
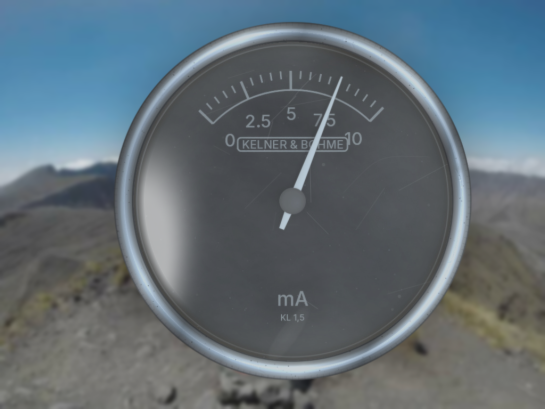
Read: 7.5 (mA)
